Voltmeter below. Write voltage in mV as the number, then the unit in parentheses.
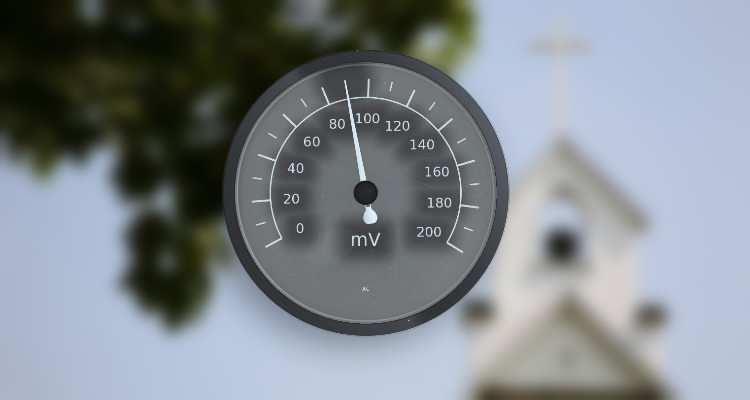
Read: 90 (mV)
